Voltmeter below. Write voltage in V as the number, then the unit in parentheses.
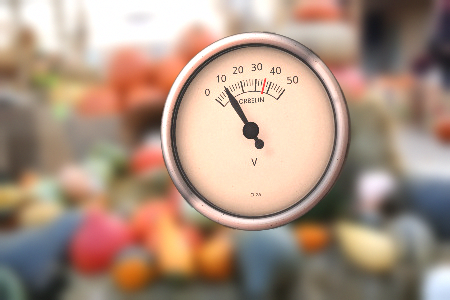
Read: 10 (V)
